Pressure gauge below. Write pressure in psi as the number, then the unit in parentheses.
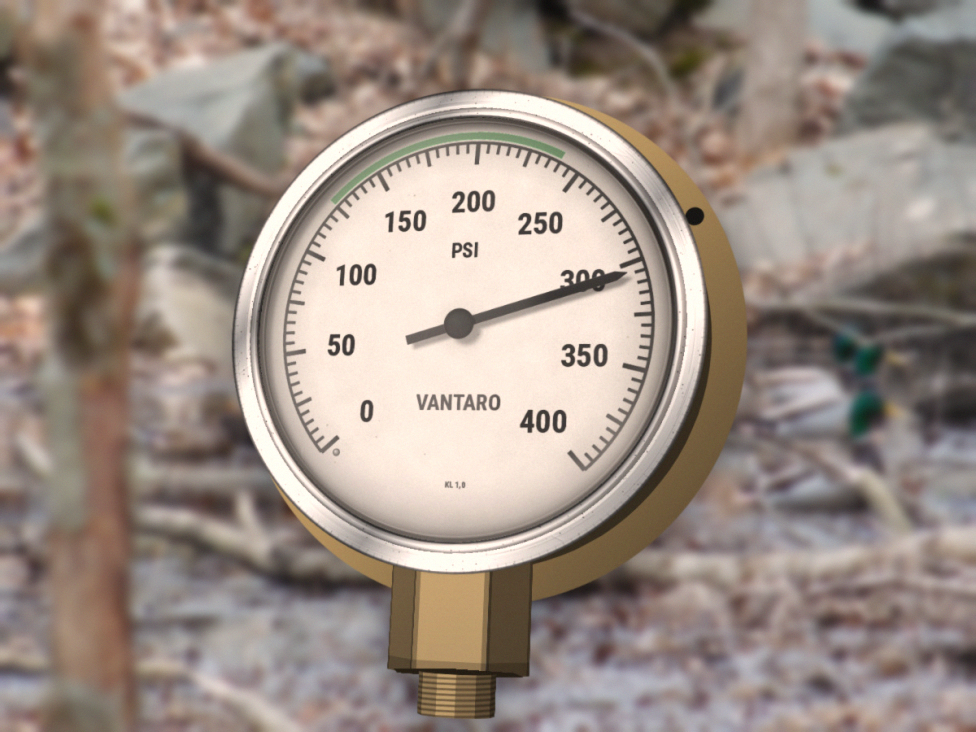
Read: 305 (psi)
